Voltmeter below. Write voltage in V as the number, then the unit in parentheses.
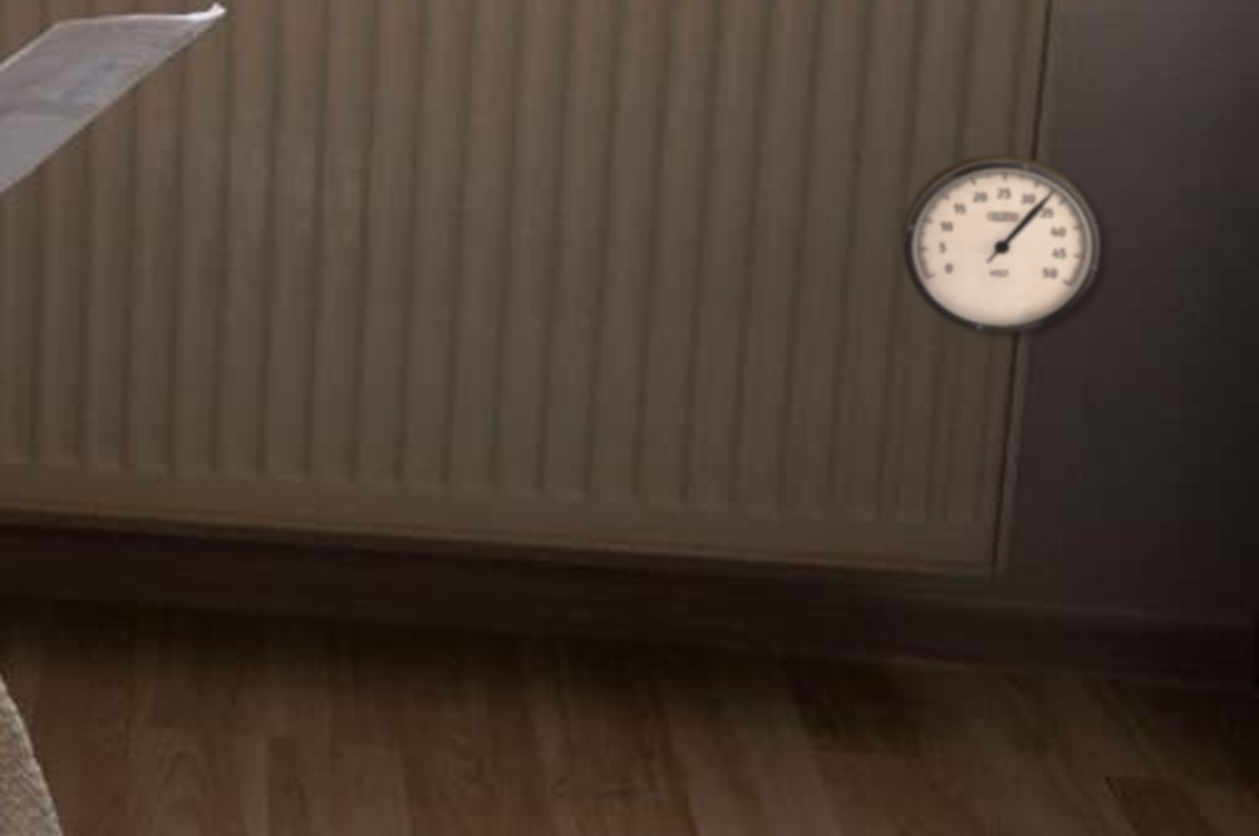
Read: 32.5 (V)
